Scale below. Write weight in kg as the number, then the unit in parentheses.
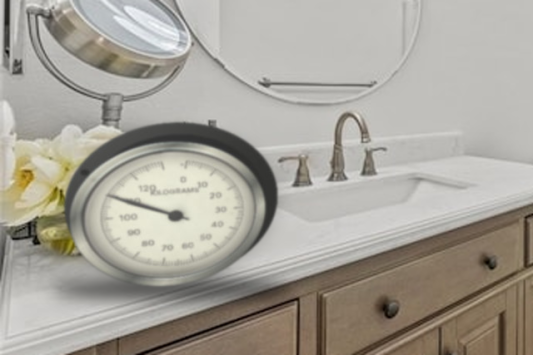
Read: 110 (kg)
